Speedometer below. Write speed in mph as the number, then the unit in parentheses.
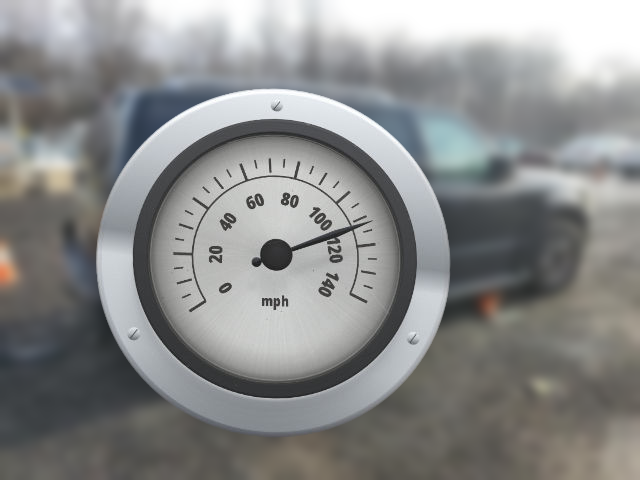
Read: 112.5 (mph)
